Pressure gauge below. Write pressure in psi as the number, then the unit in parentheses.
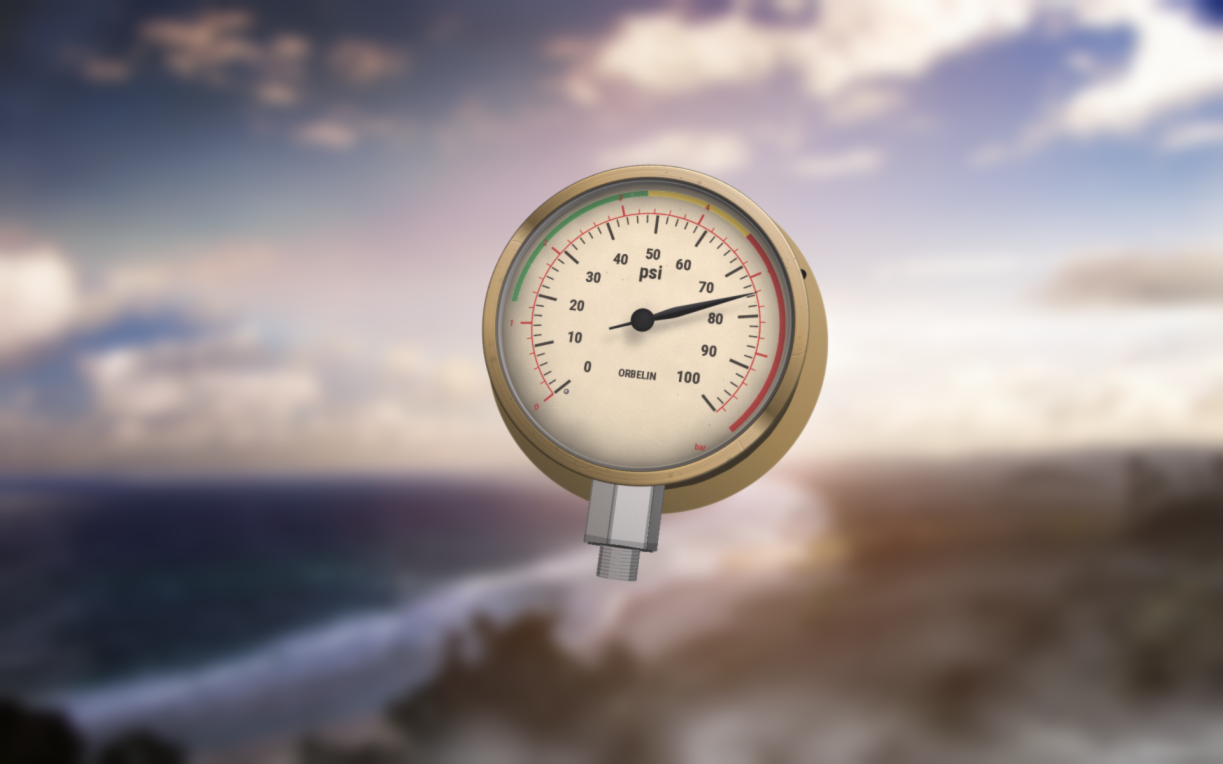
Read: 76 (psi)
